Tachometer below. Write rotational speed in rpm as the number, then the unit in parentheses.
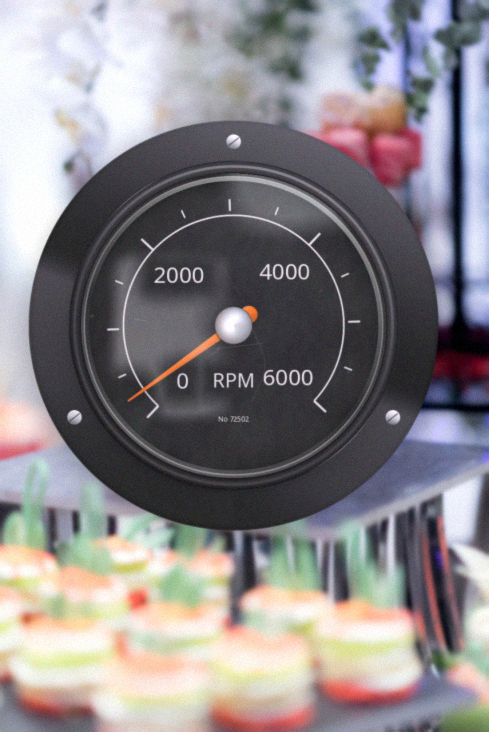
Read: 250 (rpm)
